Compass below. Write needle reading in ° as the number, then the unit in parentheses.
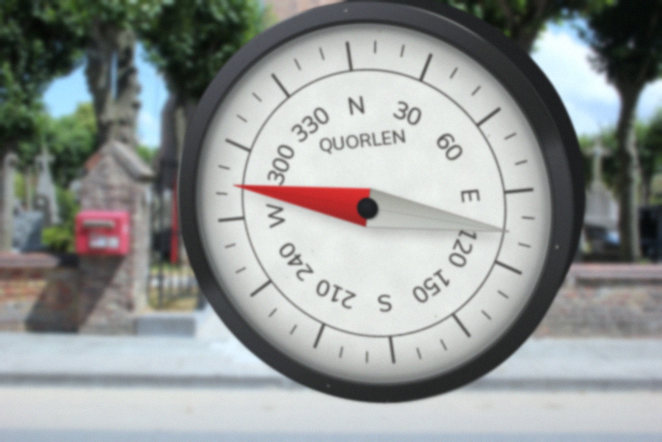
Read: 285 (°)
